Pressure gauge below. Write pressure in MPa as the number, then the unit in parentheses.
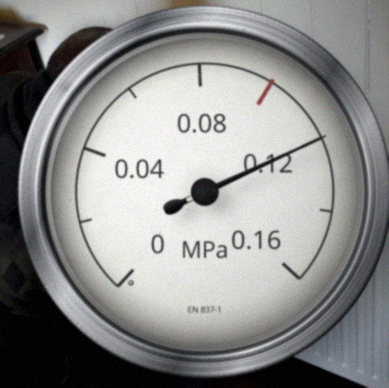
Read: 0.12 (MPa)
